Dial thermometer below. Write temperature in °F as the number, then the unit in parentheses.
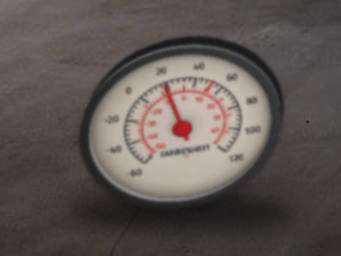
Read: 20 (°F)
